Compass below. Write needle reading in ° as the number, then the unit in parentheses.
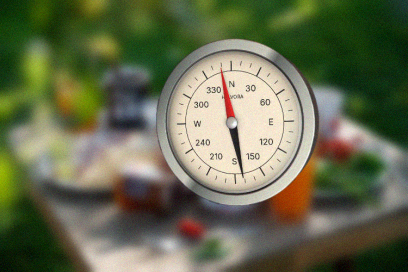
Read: 350 (°)
